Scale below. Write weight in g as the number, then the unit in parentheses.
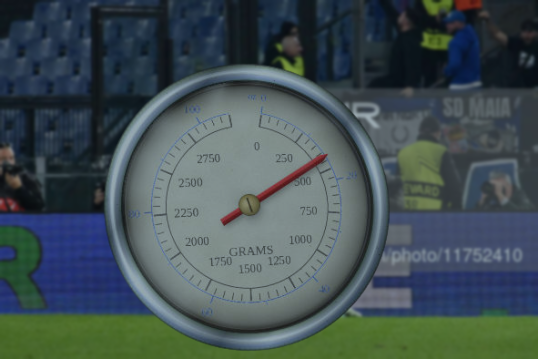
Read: 425 (g)
